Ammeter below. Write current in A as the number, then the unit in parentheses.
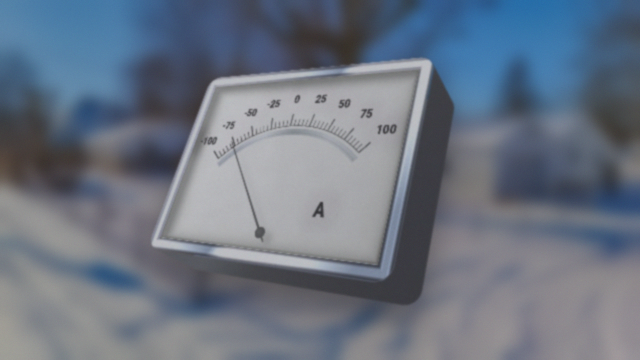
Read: -75 (A)
